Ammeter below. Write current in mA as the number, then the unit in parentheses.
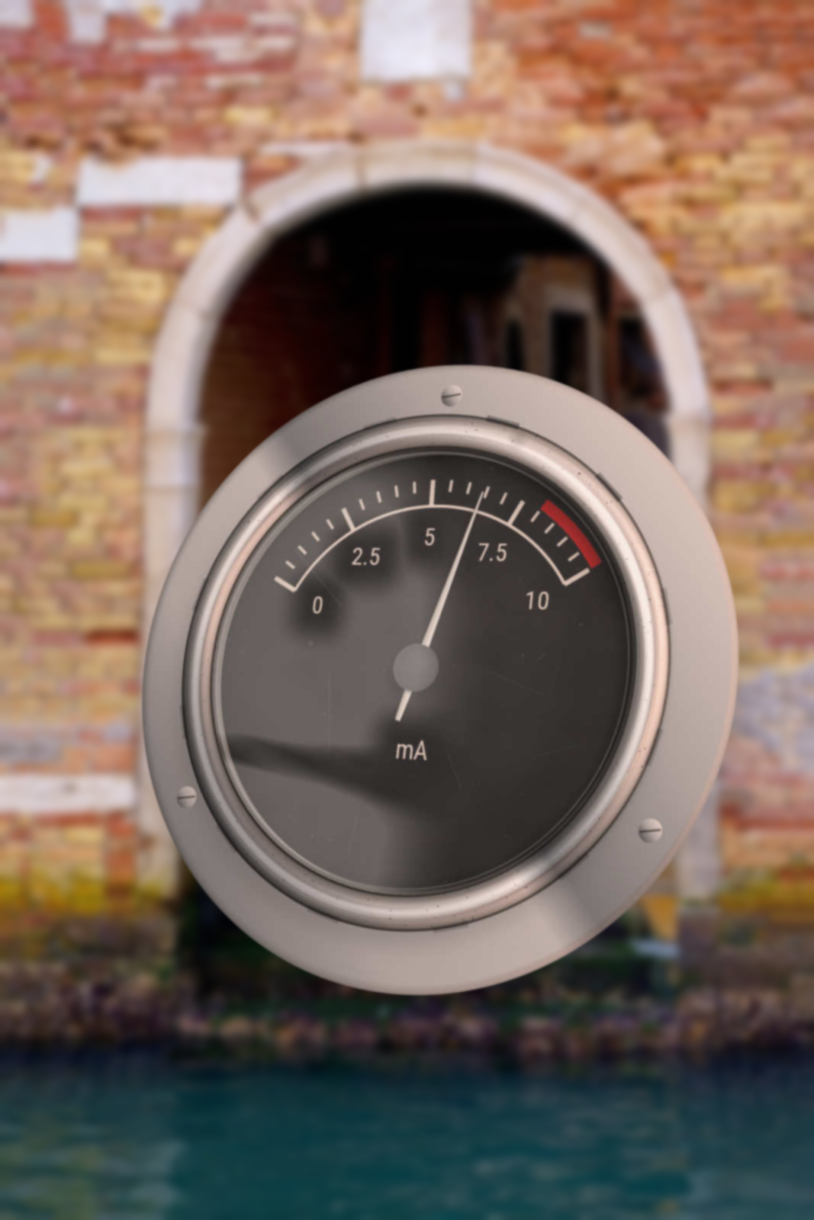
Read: 6.5 (mA)
